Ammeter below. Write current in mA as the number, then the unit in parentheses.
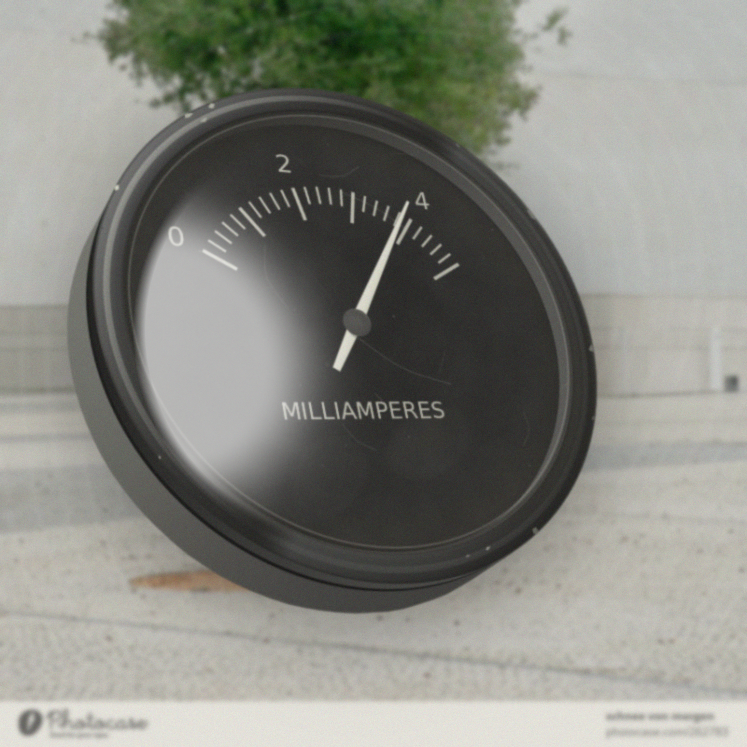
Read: 3.8 (mA)
